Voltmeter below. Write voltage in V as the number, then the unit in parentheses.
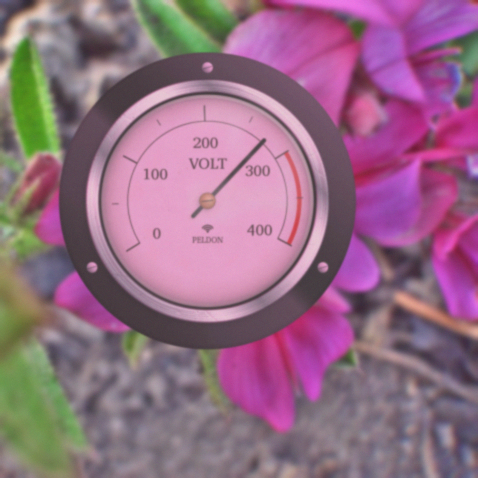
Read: 275 (V)
